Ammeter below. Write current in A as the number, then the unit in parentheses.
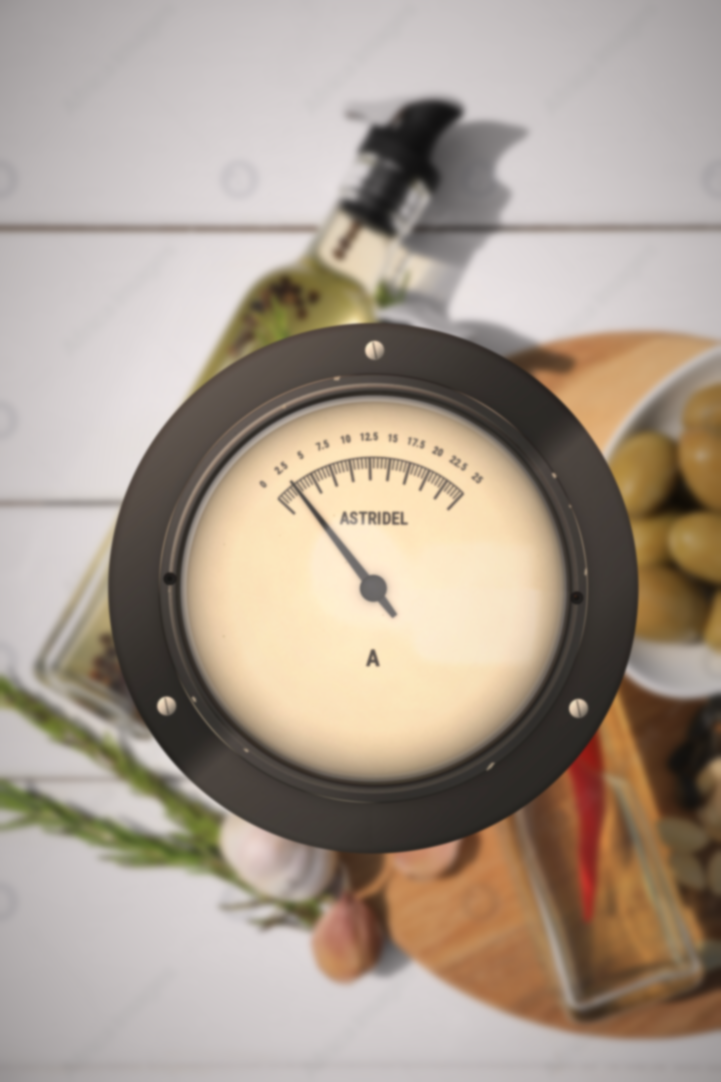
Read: 2.5 (A)
